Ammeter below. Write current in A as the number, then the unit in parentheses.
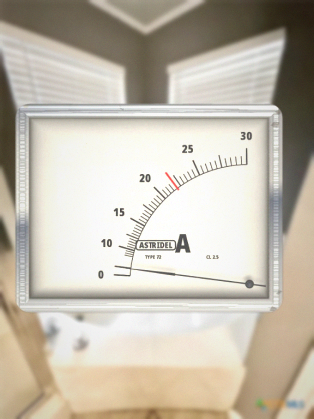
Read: 5 (A)
